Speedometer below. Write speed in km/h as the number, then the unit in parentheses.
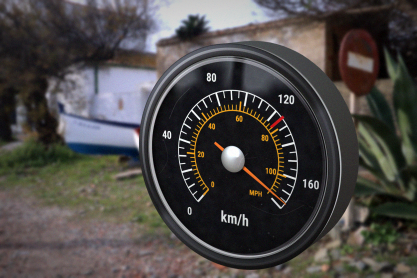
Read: 175 (km/h)
